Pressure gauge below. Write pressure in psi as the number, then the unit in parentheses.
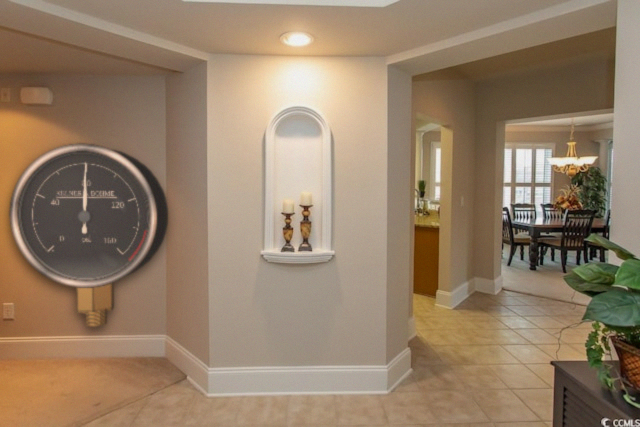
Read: 80 (psi)
